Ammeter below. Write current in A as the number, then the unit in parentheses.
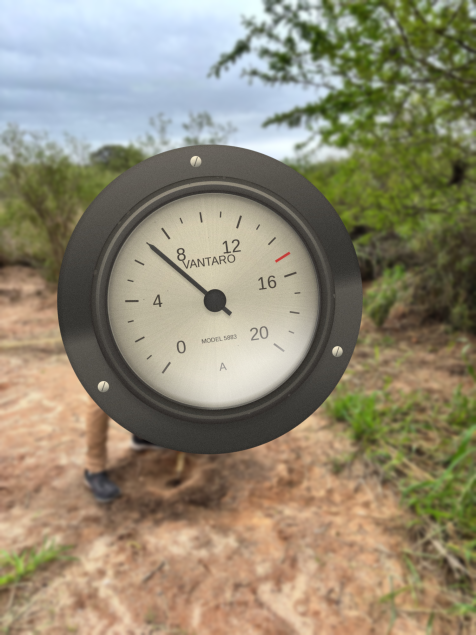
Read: 7 (A)
